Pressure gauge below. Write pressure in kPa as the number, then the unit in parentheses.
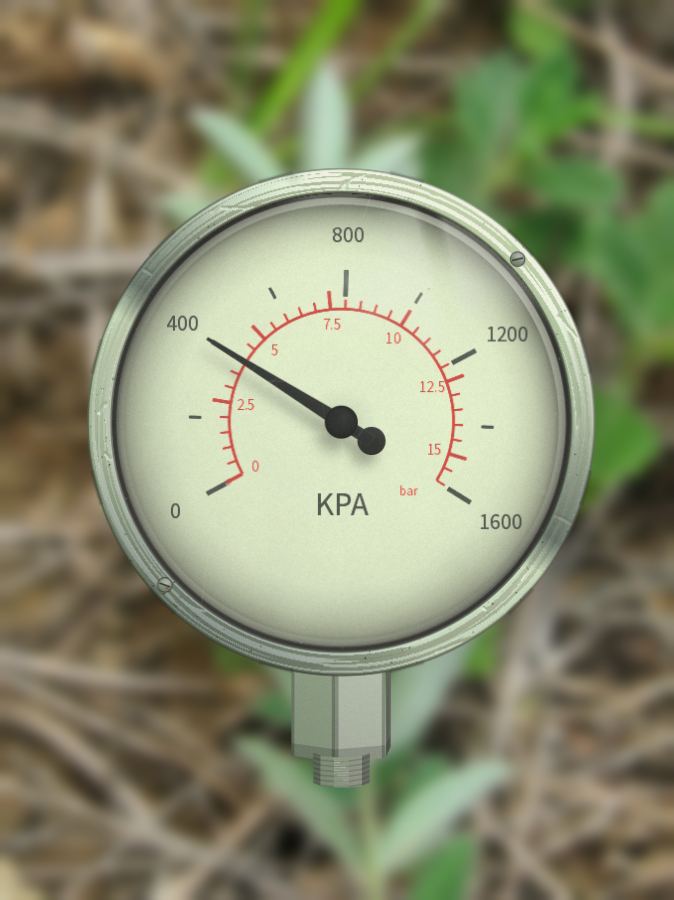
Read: 400 (kPa)
